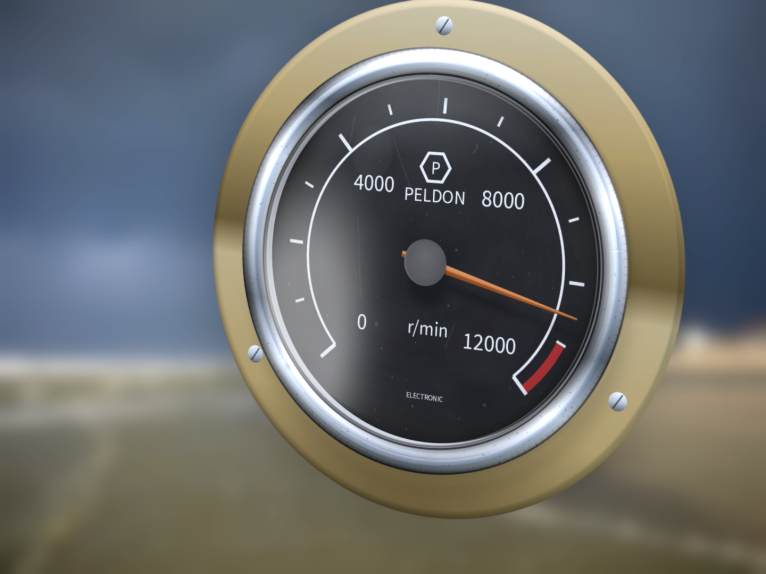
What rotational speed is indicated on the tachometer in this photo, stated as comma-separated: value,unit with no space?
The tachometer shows 10500,rpm
